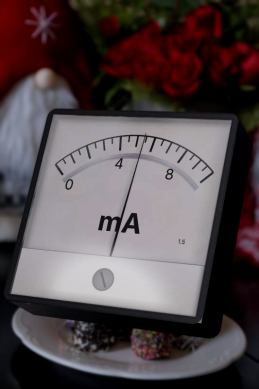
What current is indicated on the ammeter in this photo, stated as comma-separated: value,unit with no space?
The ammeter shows 5.5,mA
